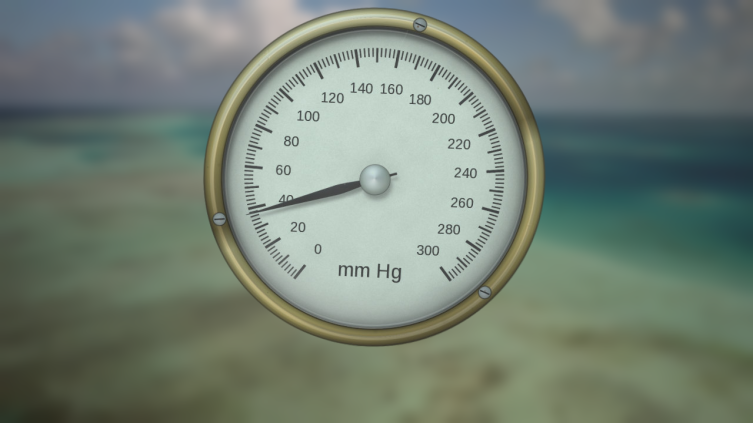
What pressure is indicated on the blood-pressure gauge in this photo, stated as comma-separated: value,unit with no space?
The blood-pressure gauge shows 38,mmHg
